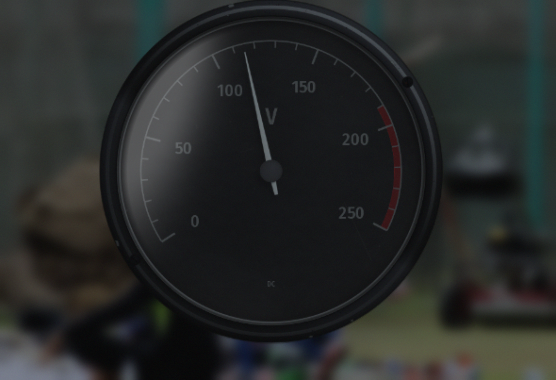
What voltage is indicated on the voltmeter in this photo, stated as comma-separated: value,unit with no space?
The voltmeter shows 115,V
